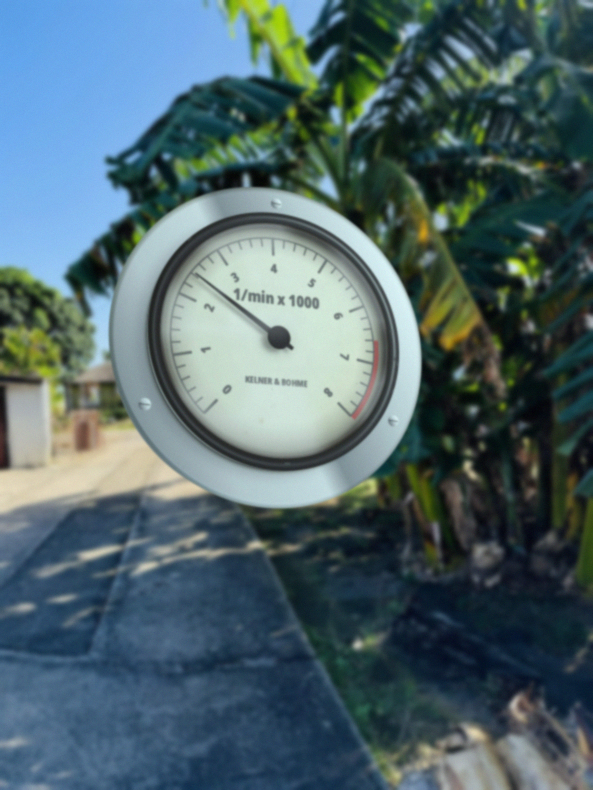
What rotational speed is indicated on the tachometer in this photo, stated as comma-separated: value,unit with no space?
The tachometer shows 2400,rpm
